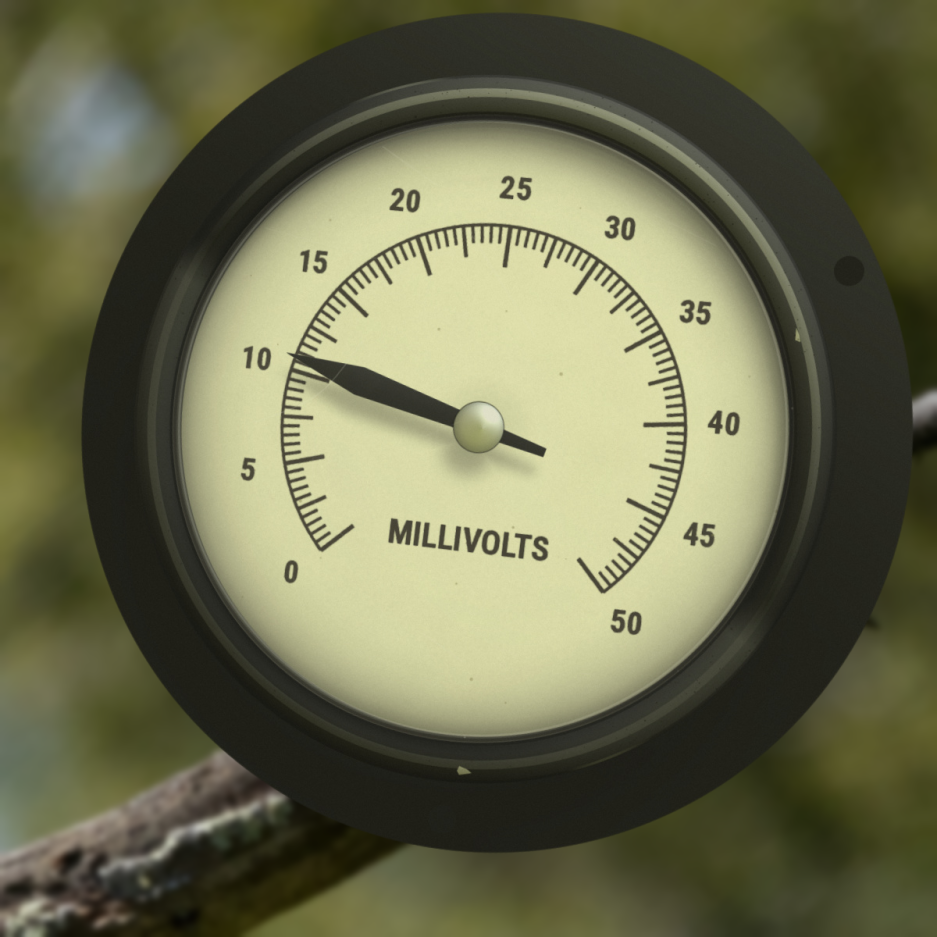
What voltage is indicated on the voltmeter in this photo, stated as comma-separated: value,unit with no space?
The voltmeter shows 10.75,mV
